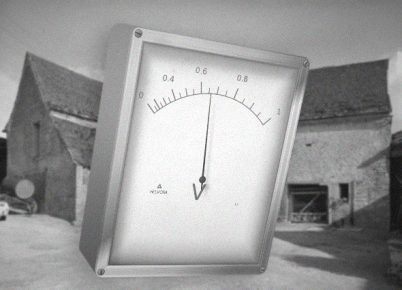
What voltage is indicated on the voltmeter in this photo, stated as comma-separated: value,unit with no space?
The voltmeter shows 0.65,V
